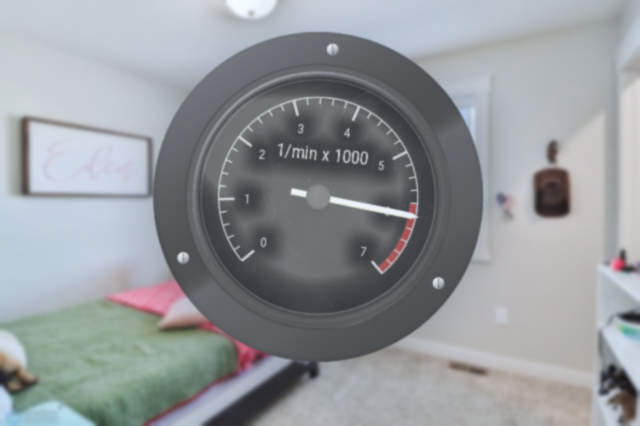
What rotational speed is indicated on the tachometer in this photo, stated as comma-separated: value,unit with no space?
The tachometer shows 6000,rpm
